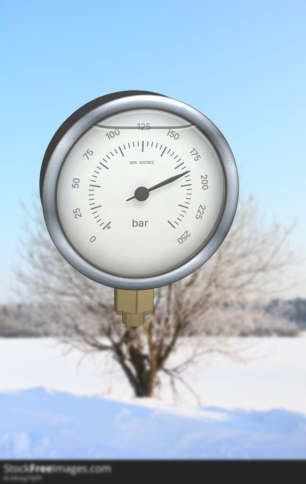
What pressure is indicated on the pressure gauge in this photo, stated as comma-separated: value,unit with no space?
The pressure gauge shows 185,bar
